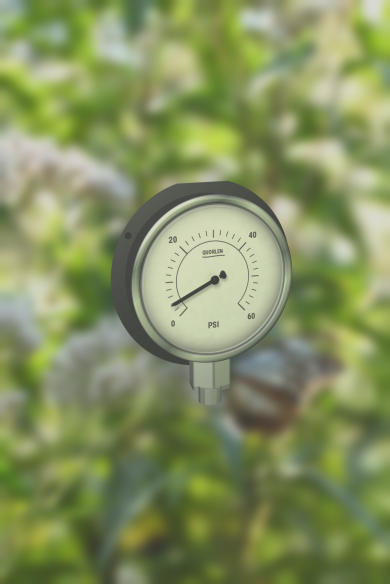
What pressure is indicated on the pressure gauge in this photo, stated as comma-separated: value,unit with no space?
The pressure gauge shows 4,psi
